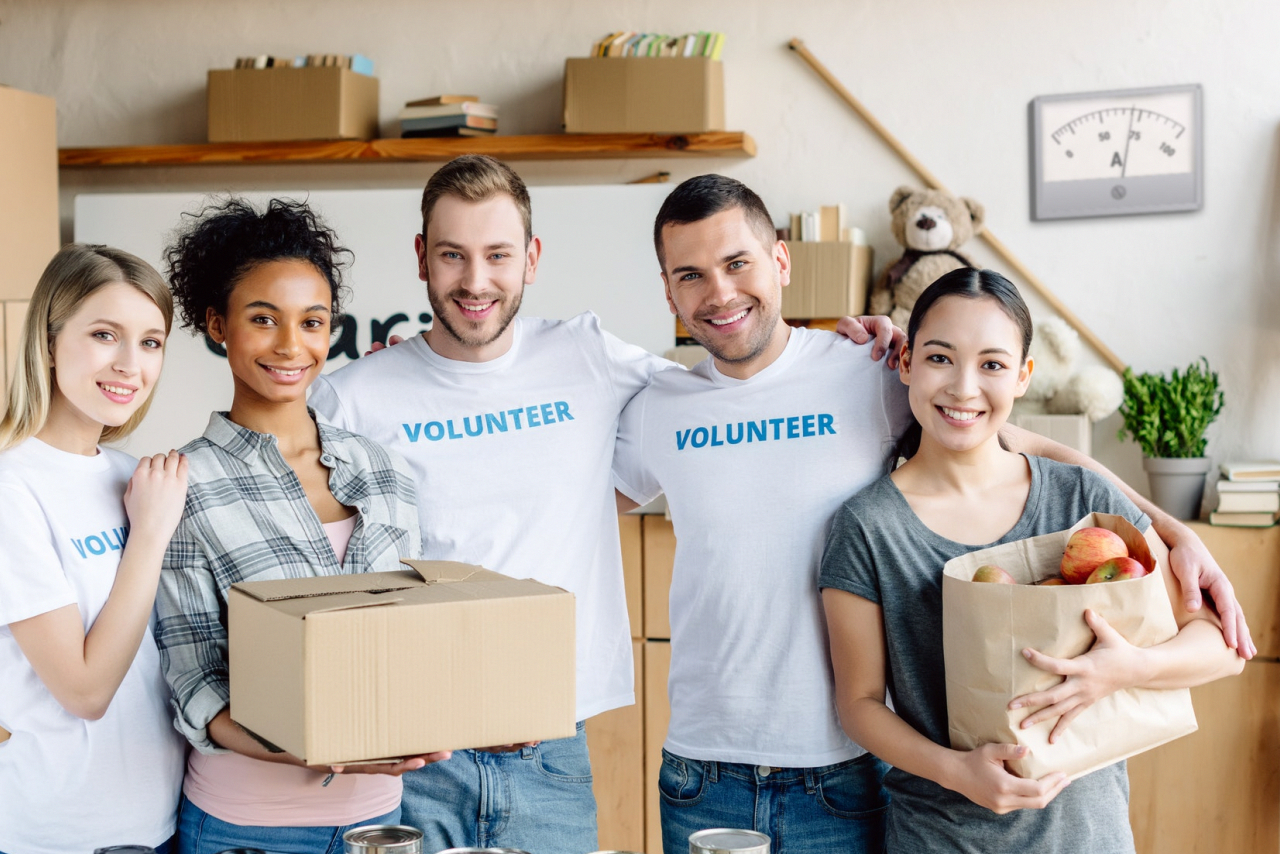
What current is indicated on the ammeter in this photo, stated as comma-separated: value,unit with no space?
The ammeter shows 70,A
